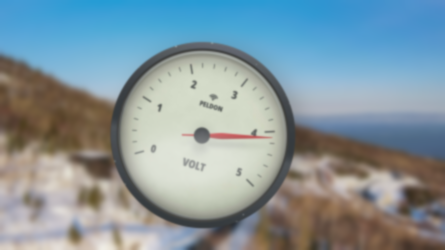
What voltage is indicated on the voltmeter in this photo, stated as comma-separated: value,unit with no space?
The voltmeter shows 4.1,V
